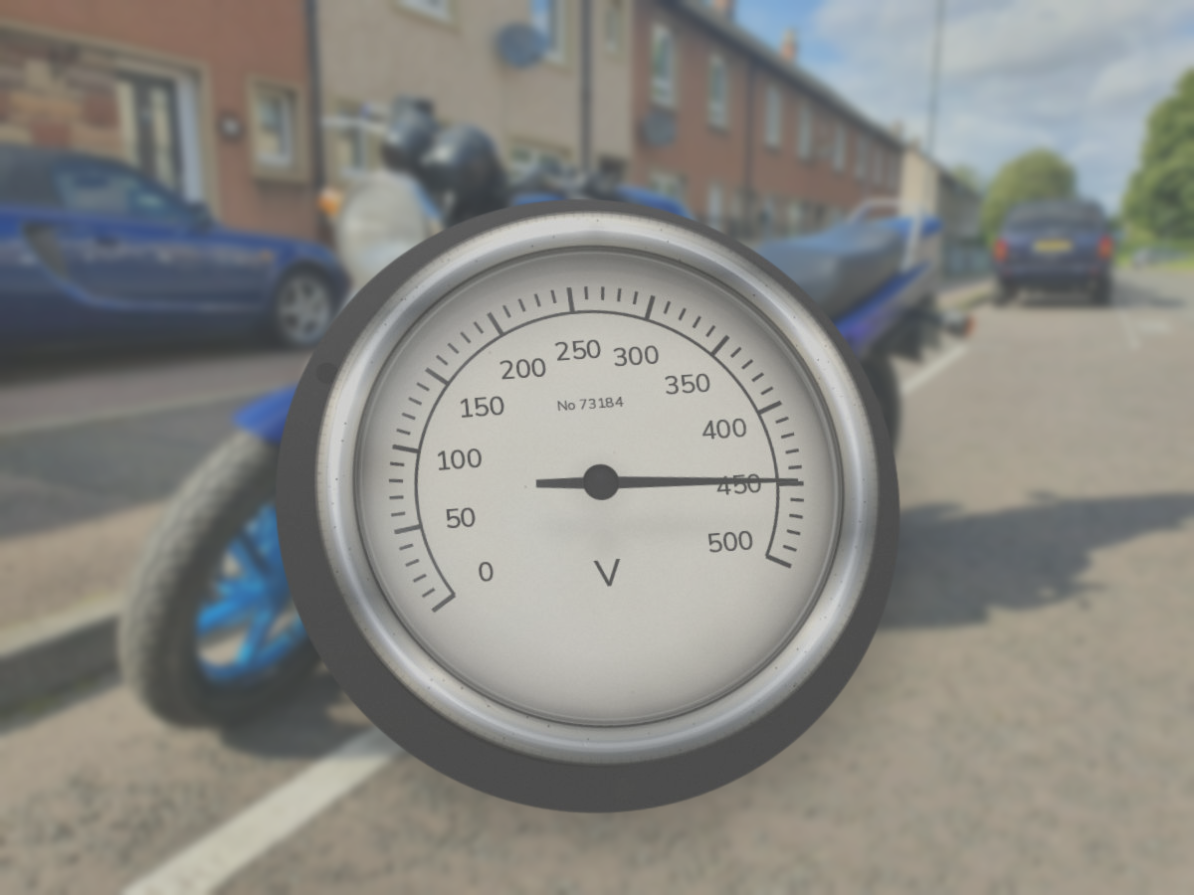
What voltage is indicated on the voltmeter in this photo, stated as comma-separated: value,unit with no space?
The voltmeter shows 450,V
